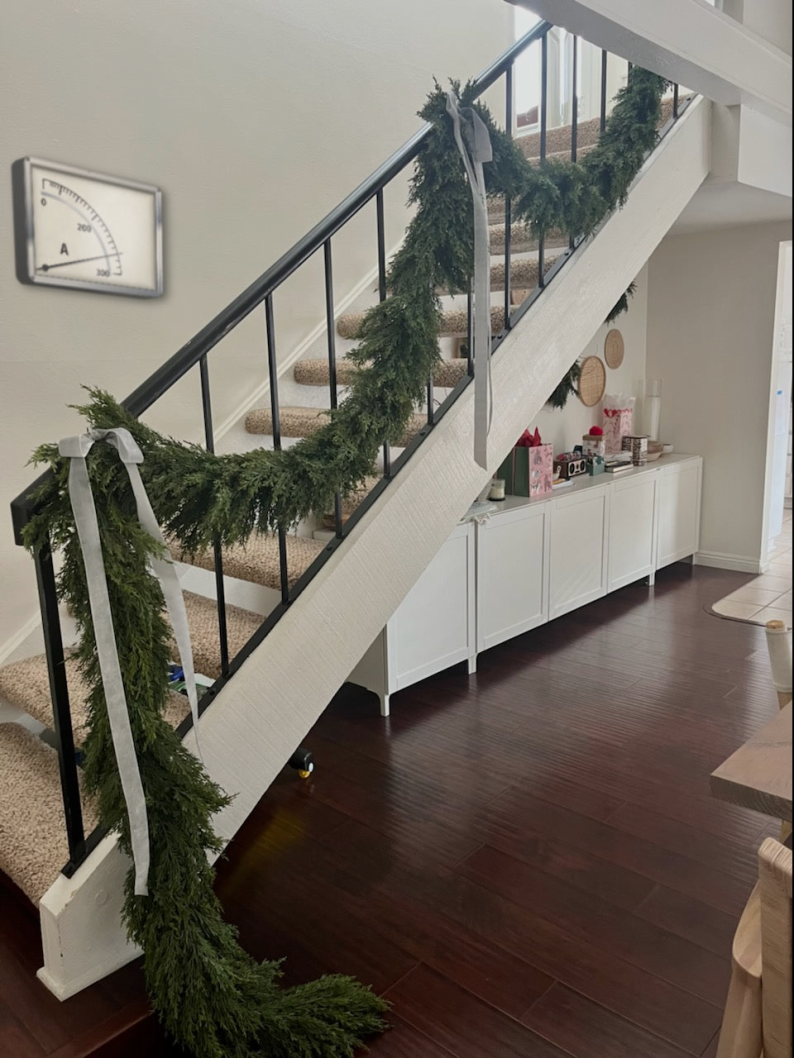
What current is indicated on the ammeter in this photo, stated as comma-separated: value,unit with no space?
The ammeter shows 270,A
